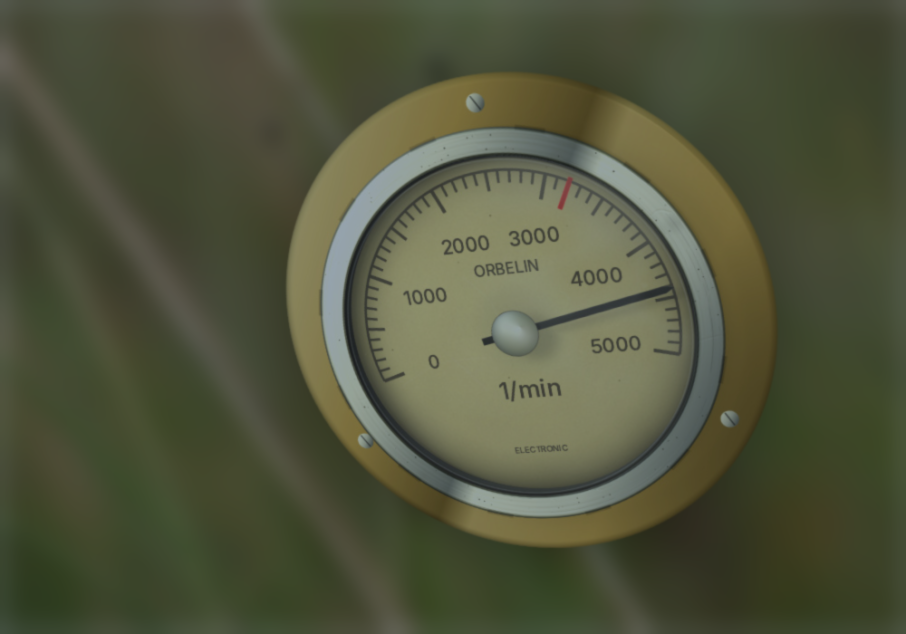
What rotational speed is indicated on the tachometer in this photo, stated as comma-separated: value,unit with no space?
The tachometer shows 4400,rpm
